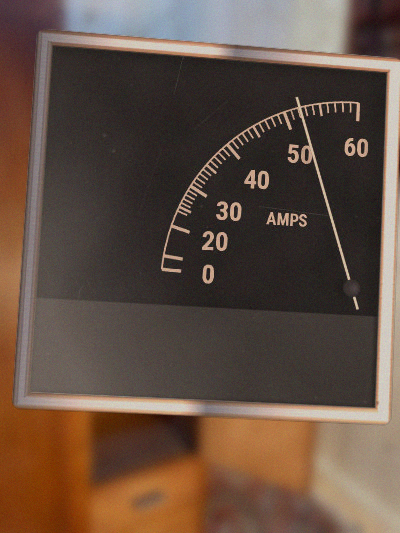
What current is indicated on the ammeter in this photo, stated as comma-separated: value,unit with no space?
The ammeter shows 52,A
